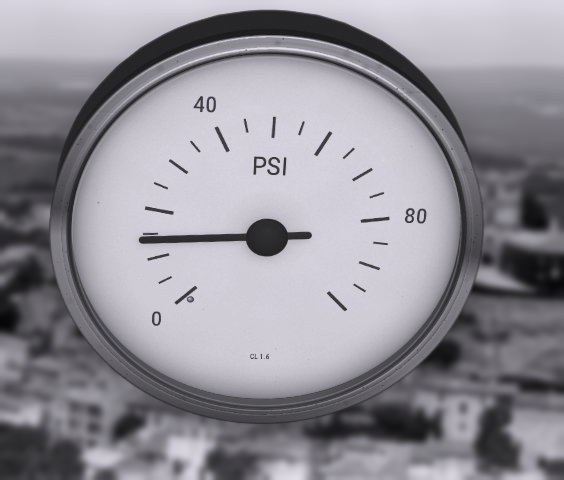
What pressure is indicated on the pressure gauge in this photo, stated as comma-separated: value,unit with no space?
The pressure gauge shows 15,psi
